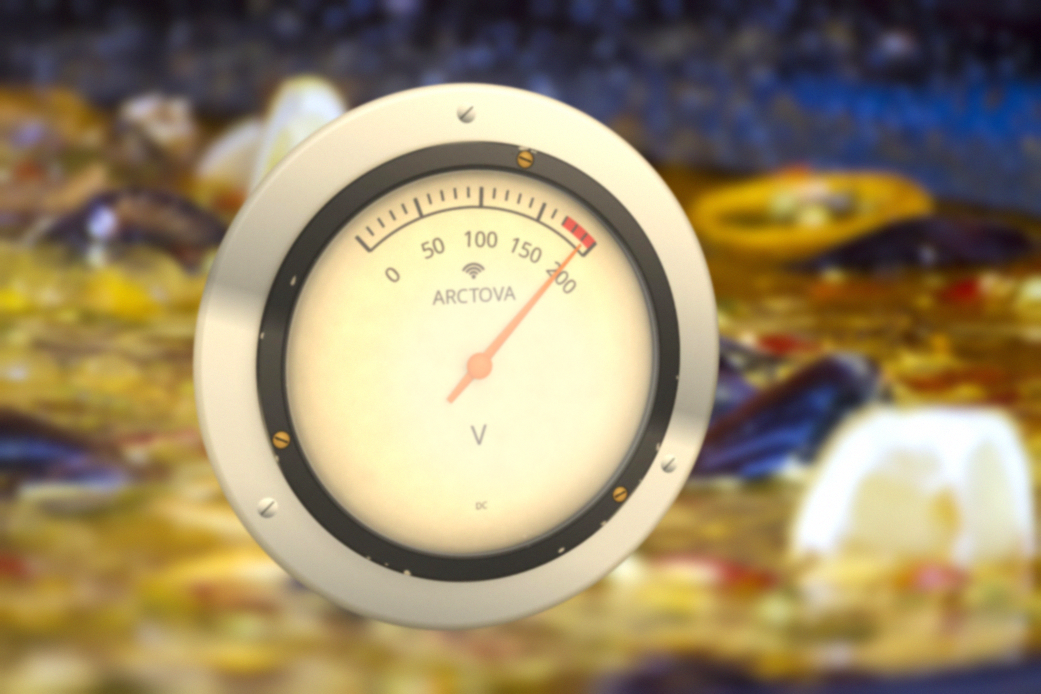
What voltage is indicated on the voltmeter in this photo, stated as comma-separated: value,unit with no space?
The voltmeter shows 190,V
